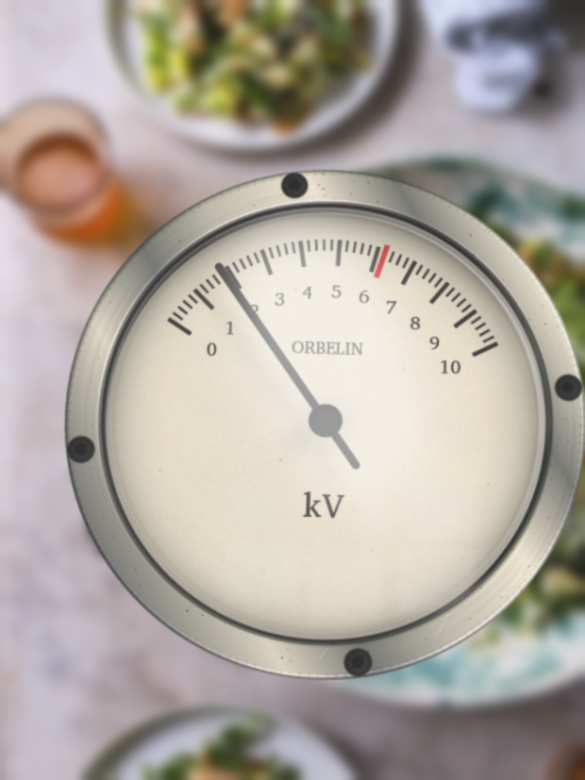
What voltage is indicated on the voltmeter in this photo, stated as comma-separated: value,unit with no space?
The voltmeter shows 1.8,kV
